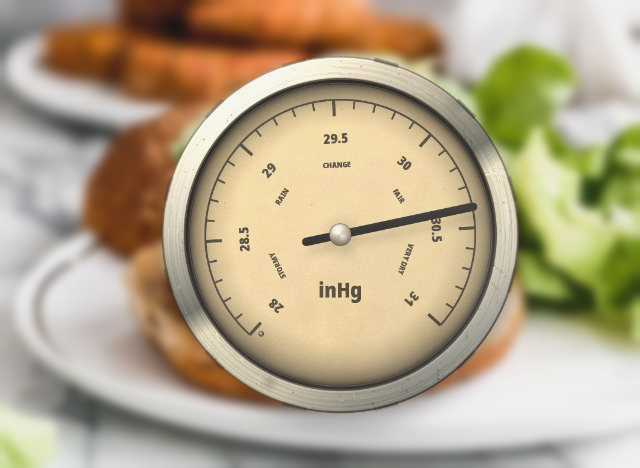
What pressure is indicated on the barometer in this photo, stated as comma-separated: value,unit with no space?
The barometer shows 30.4,inHg
